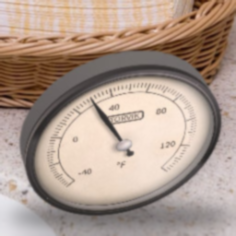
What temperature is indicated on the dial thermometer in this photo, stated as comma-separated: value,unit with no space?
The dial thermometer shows 30,°F
